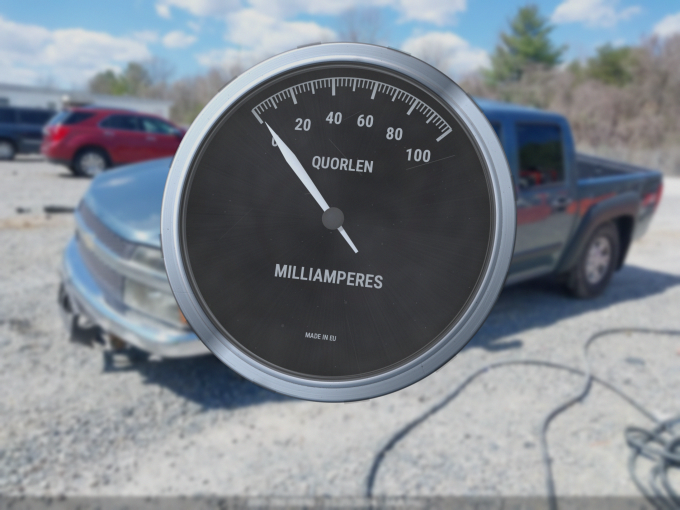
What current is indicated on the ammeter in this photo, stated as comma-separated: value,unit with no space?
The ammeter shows 2,mA
